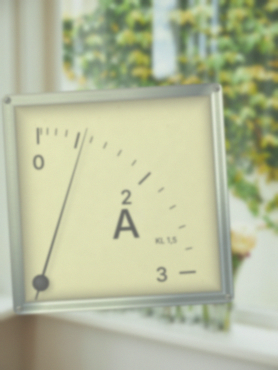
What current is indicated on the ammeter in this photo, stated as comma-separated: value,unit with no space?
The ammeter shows 1.1,A
